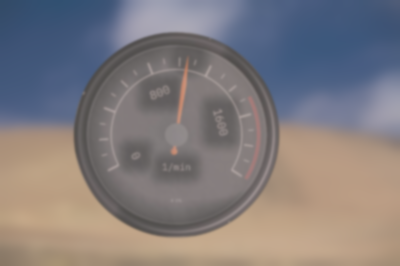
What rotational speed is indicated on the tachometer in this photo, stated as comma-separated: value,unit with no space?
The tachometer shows 1050,rpm
